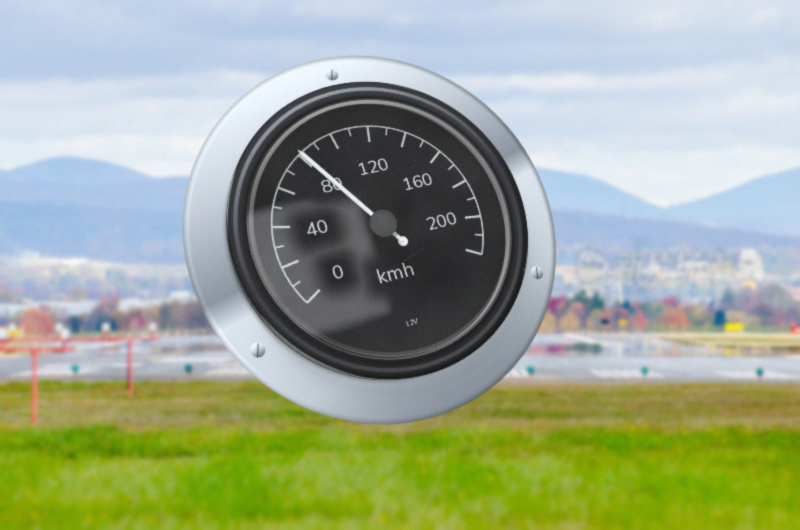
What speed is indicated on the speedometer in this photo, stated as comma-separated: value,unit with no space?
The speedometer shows 80,km/h
